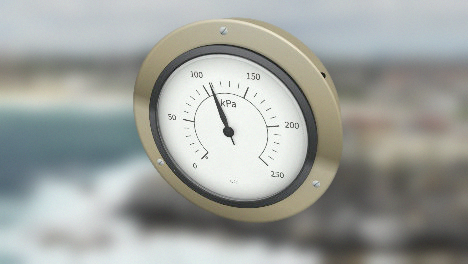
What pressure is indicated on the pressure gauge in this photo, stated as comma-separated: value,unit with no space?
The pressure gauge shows 110,kPa
